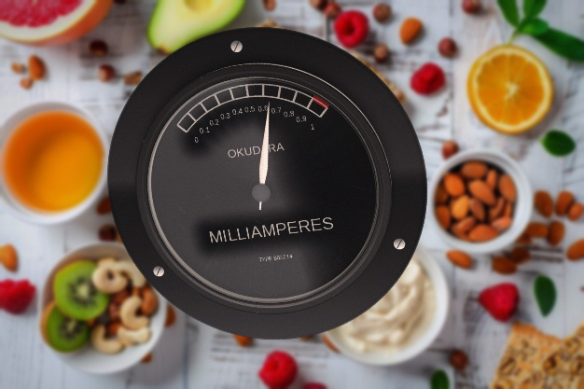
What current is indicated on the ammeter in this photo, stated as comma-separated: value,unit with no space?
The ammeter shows 0.65,mA
